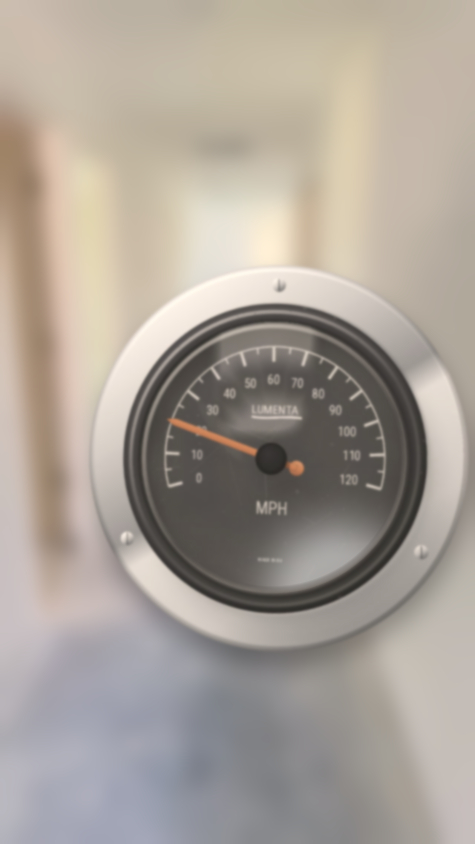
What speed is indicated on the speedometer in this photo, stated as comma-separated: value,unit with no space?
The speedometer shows 20,mph
